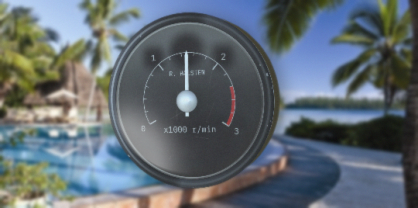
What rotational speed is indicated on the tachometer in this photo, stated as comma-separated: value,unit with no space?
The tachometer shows 1500,rpm
